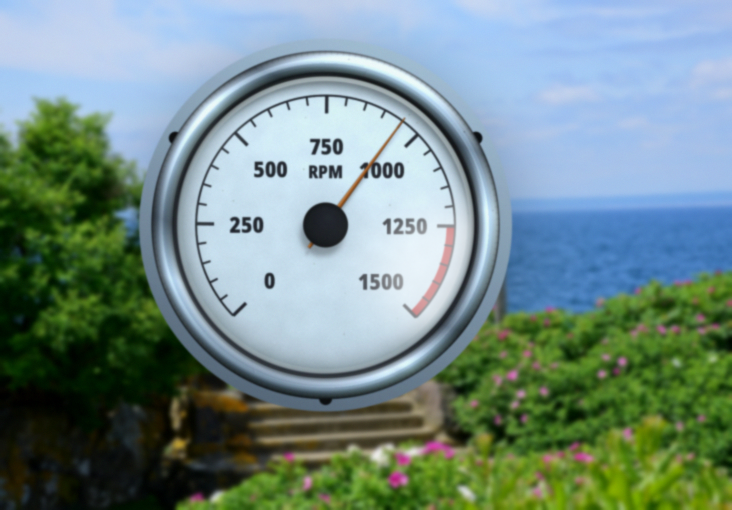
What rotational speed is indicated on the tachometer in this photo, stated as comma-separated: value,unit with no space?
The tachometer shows 950,rpm
